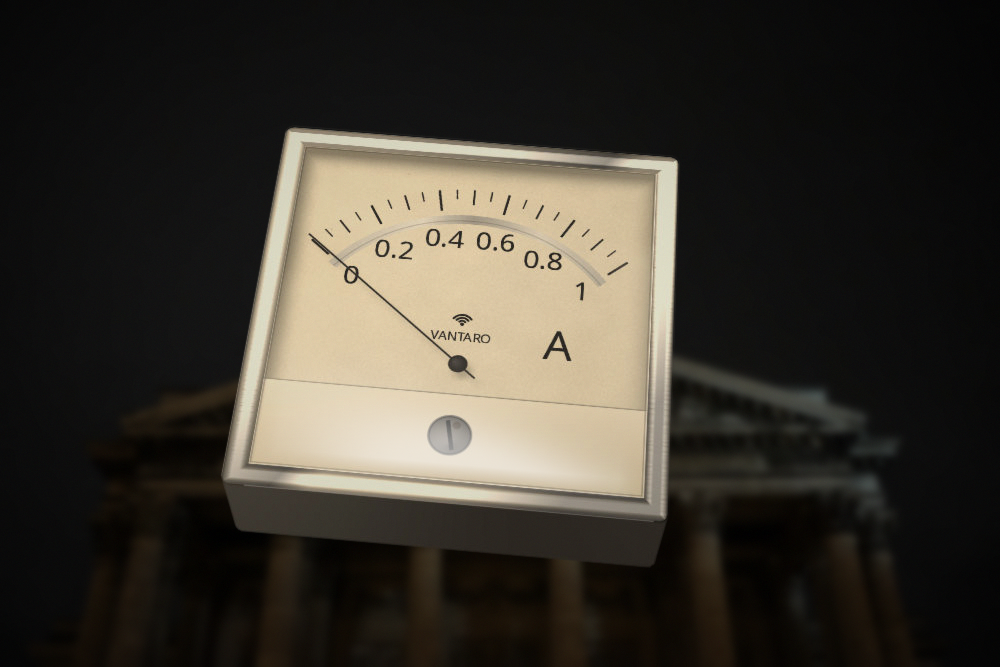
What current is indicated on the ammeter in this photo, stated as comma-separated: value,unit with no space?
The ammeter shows 0,A
